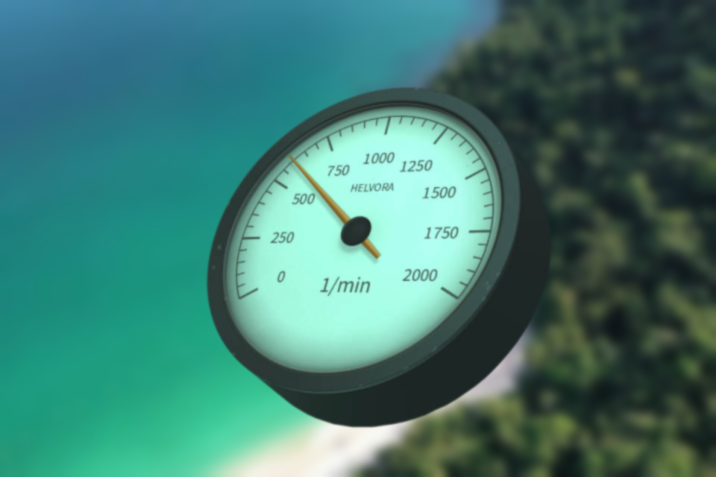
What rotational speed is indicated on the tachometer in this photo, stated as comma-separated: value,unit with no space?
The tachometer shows 600,rpm
